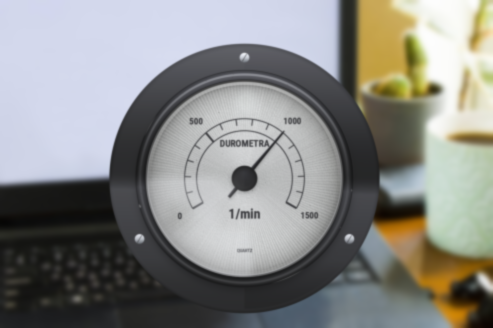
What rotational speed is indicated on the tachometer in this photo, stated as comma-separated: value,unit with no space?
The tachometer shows 1000,rpm
